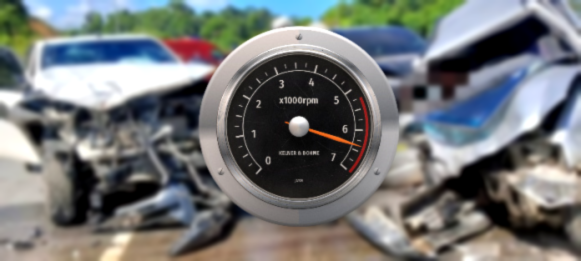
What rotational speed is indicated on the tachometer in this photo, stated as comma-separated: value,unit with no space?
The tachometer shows 6375,rpm
